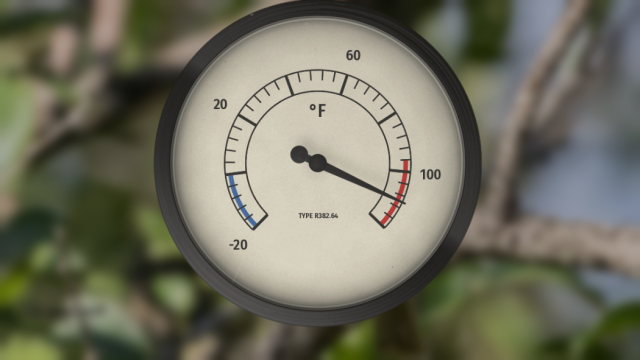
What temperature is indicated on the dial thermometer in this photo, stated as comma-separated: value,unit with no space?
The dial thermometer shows 110,°F
